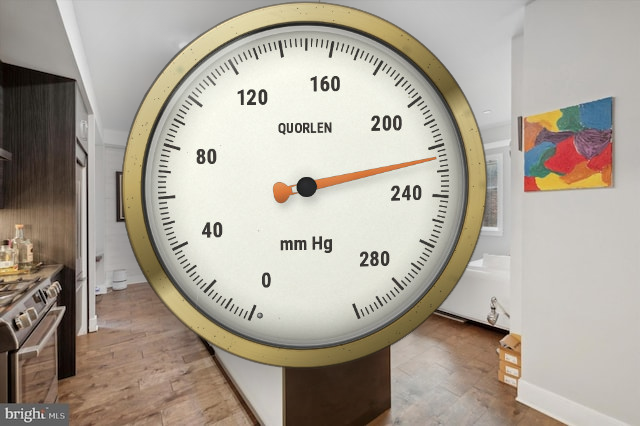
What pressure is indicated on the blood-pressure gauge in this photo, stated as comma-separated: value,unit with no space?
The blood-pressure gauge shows 224,mmHg
